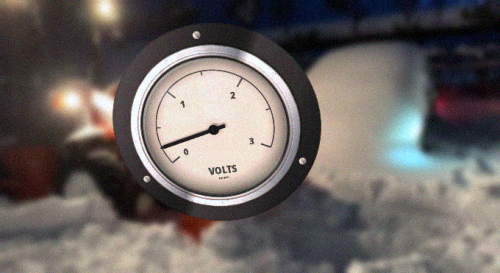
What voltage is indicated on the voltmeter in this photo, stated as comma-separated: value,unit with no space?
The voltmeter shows 0.25,V
